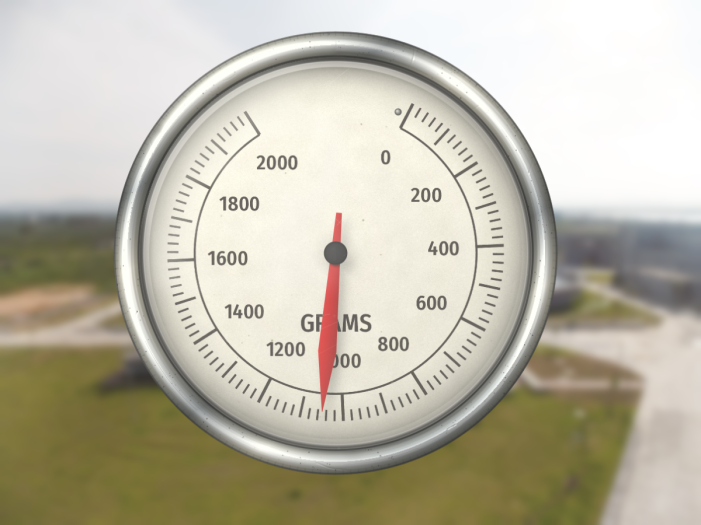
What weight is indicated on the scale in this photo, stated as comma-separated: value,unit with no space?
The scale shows 1050,g
